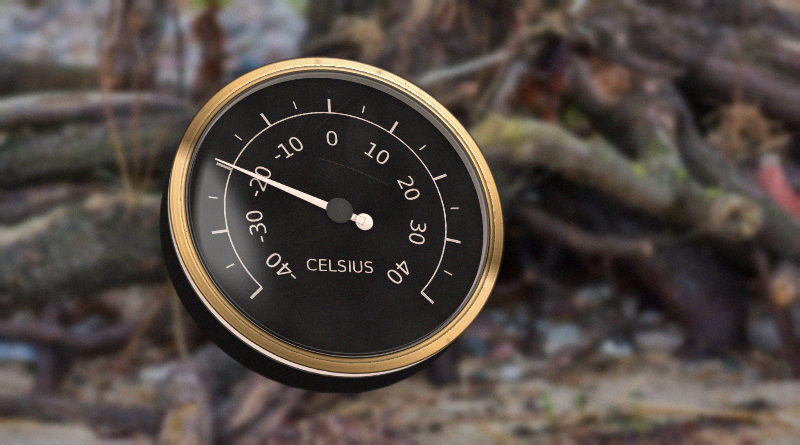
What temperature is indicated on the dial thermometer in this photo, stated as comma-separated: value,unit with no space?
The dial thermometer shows -20,°C
